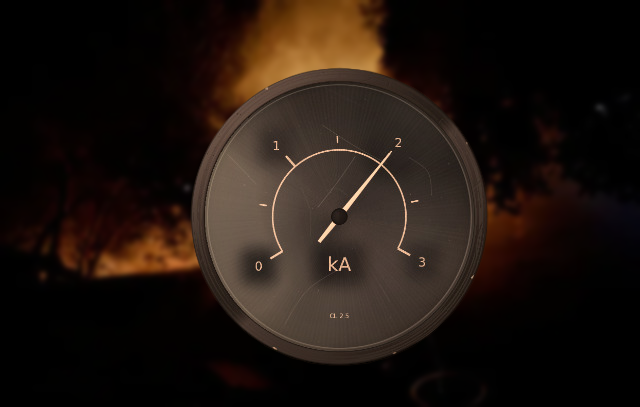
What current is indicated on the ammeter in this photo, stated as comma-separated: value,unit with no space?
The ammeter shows 2,kA
